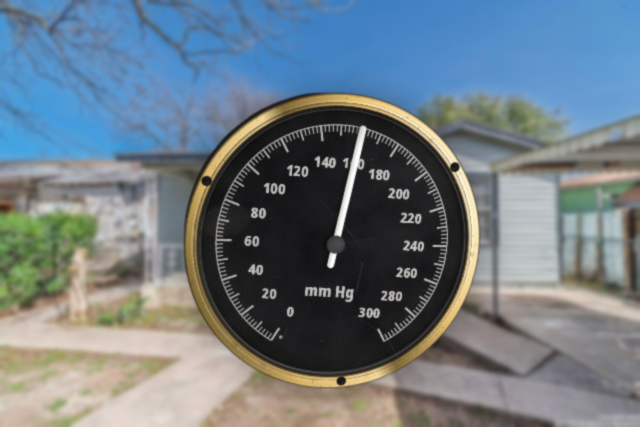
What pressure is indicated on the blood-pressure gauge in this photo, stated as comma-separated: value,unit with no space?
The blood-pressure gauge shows 160,mmHg
